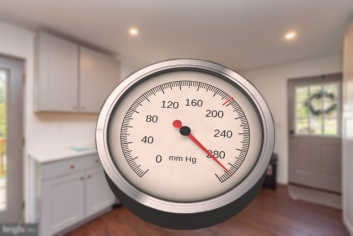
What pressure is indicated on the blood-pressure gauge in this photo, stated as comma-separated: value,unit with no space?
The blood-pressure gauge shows 290,mmHg
